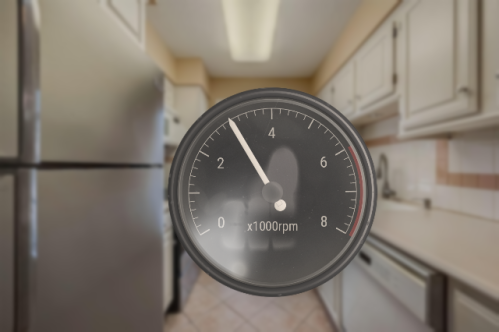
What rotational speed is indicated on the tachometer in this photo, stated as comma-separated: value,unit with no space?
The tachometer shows 3000,rpm
